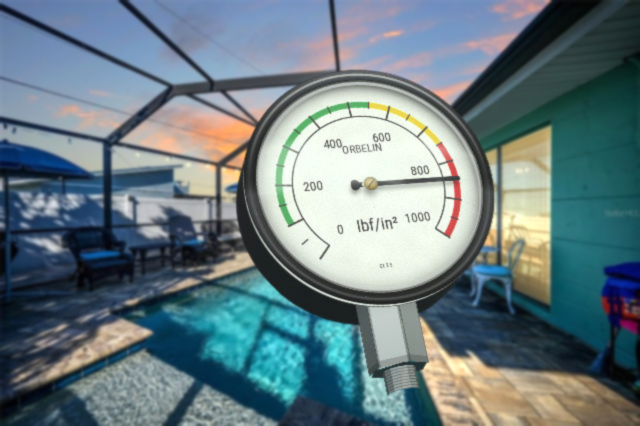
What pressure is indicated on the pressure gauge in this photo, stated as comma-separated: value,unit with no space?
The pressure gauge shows 850,psi
